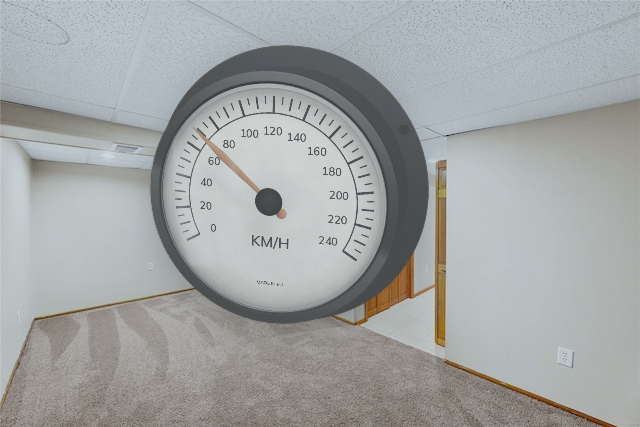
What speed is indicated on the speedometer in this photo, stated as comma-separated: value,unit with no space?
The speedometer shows 70,km/h
